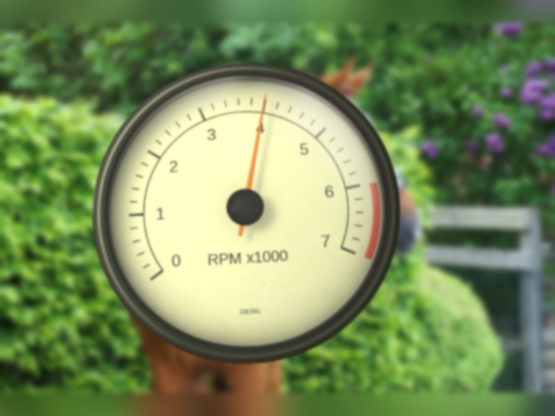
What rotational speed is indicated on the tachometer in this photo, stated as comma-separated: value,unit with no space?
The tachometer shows 4000,rpm
